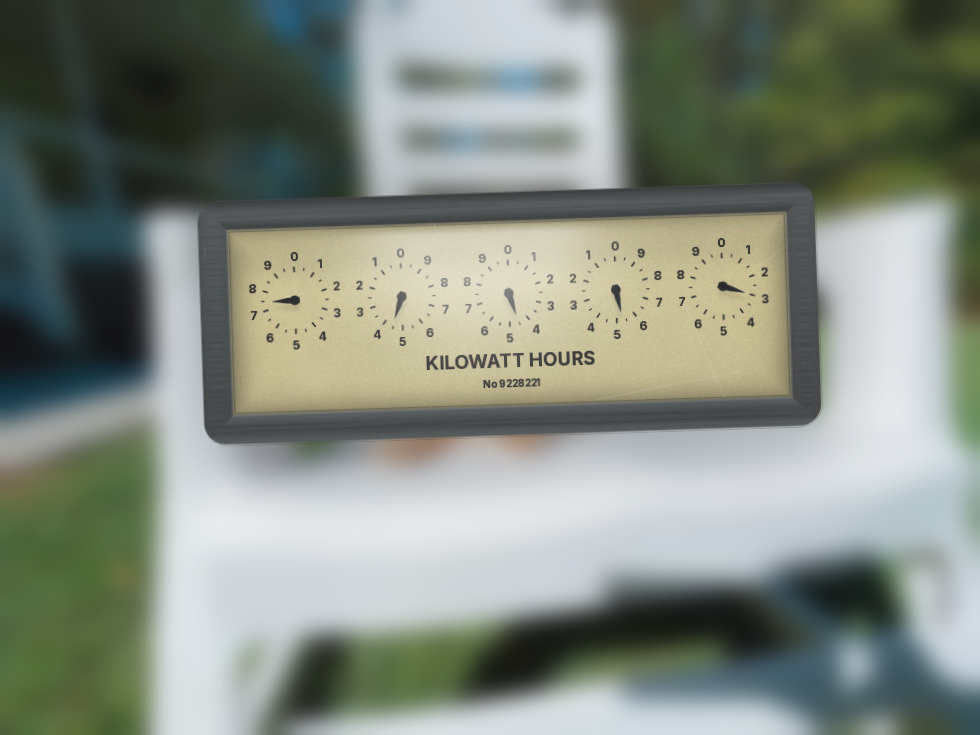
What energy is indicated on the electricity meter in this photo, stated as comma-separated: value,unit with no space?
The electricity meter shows 74453,kWh
